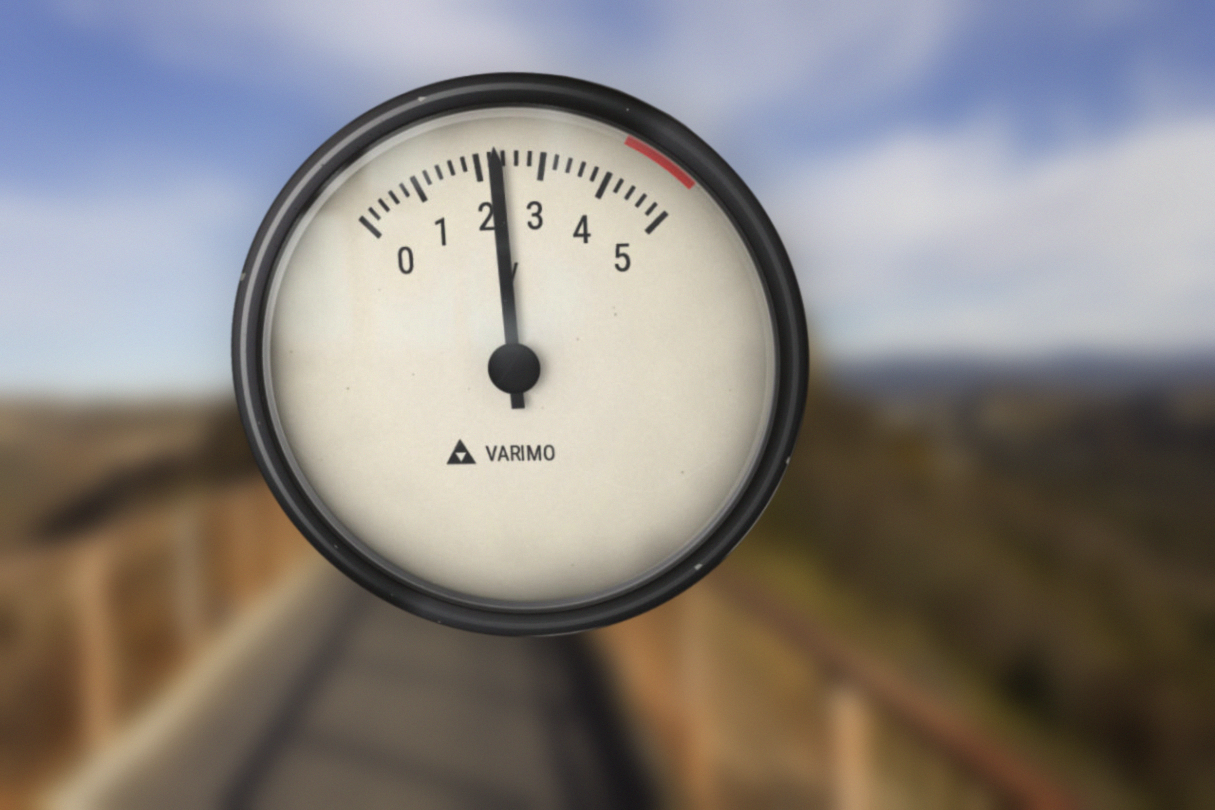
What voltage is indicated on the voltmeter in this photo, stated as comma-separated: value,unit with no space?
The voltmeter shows 2.3,V
